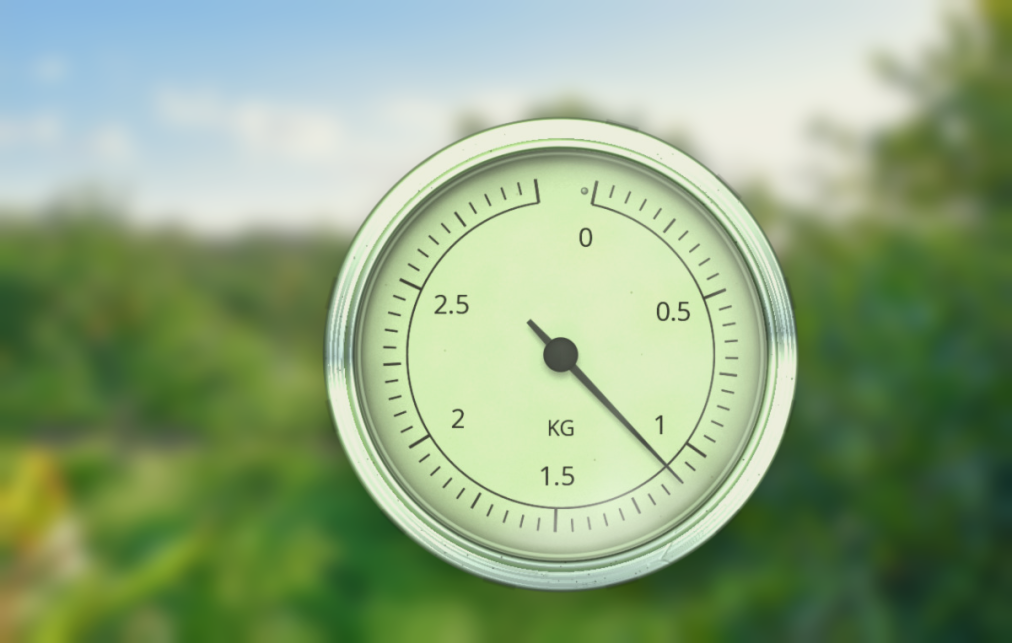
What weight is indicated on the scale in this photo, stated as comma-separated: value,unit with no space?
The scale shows 1.1,kg
